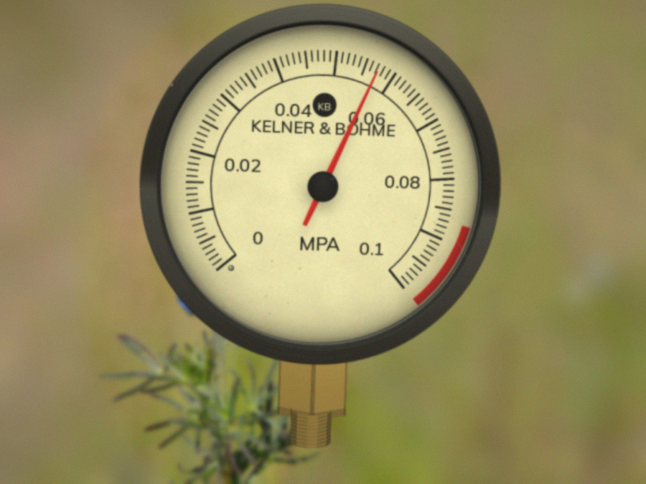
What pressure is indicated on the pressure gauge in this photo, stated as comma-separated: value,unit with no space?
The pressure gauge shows 0.057,MPa
